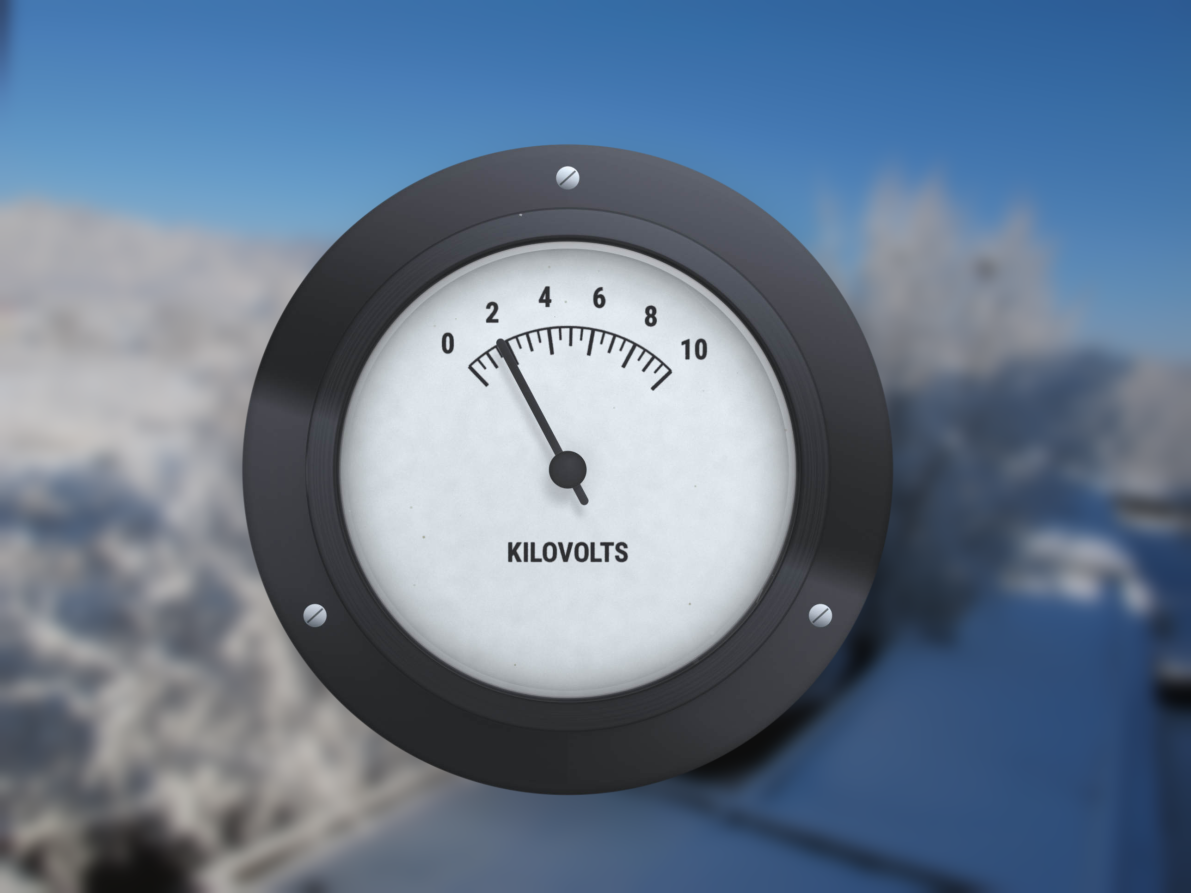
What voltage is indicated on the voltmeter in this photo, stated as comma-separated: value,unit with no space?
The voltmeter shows 1.75,kV
